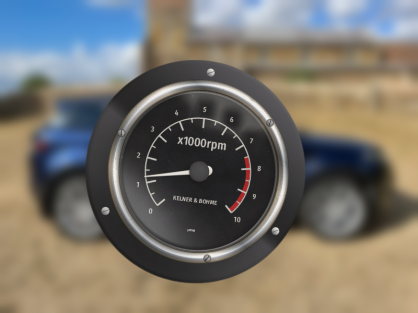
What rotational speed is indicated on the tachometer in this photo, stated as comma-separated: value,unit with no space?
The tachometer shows 1250,rpm
